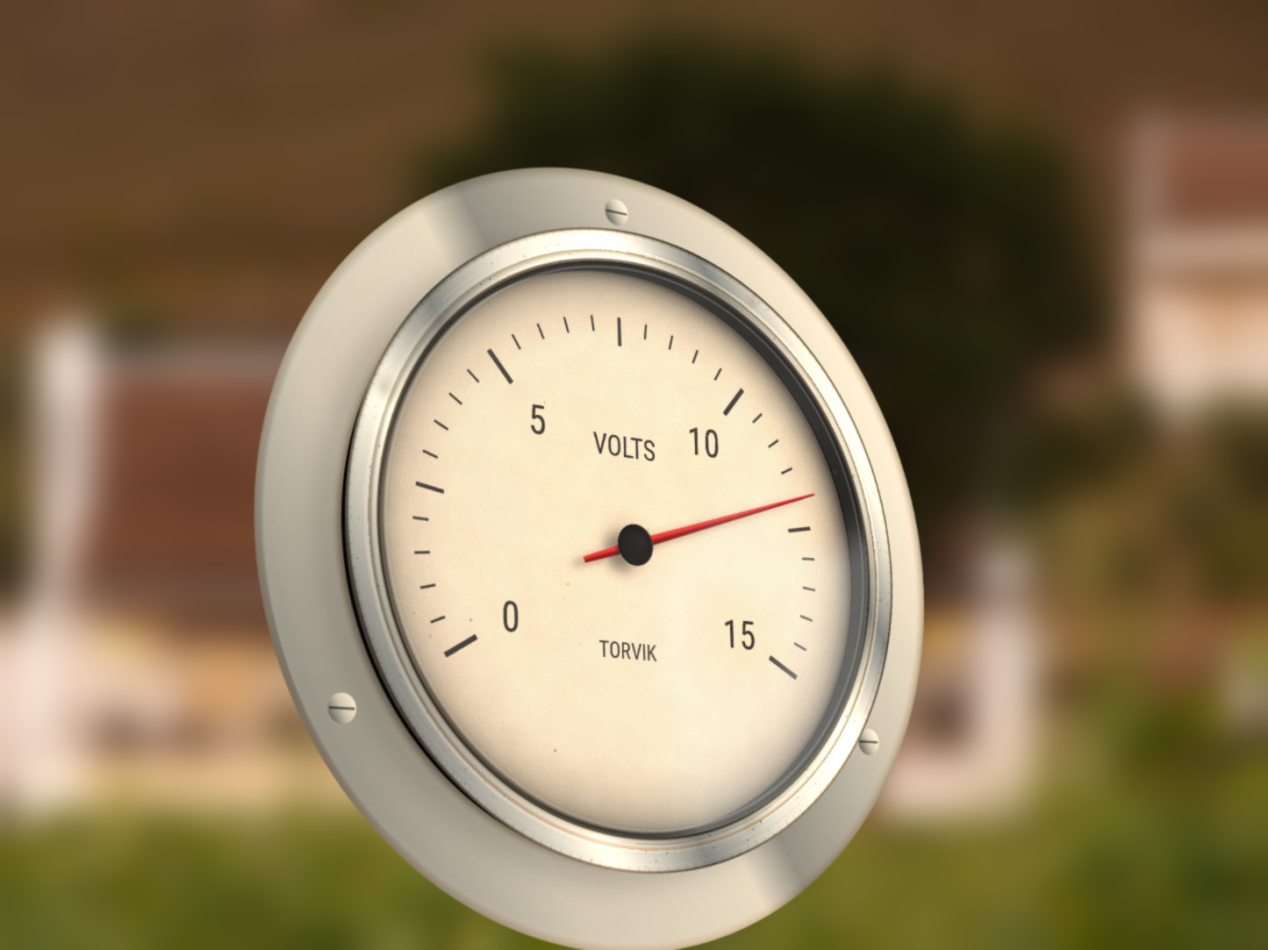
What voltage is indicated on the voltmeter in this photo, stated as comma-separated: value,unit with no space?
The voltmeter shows 12,V
